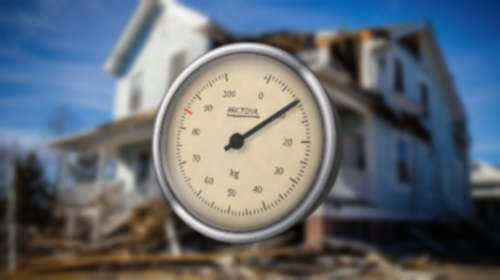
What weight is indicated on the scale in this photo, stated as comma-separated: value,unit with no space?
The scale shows 10,kg
